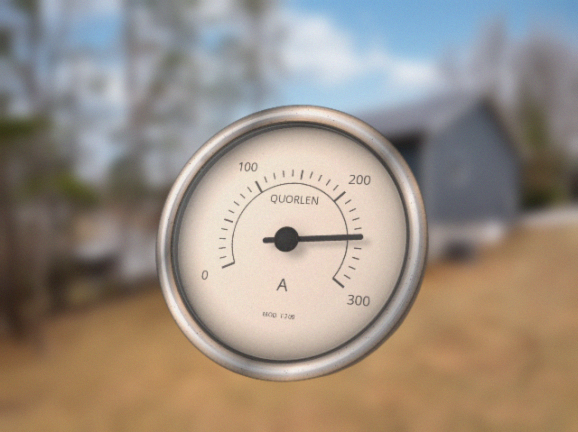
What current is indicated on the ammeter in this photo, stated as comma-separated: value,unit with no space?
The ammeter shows 250,A
